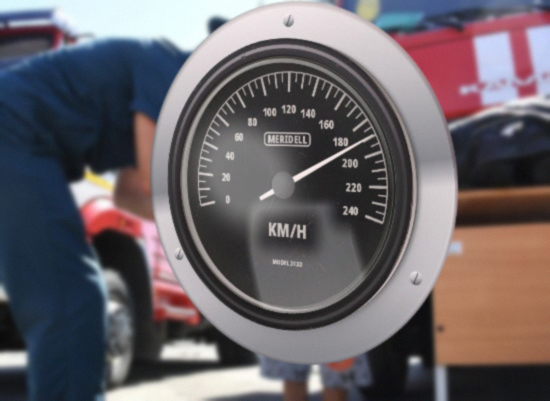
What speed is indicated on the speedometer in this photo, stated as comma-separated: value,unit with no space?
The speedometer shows 190,km/h
